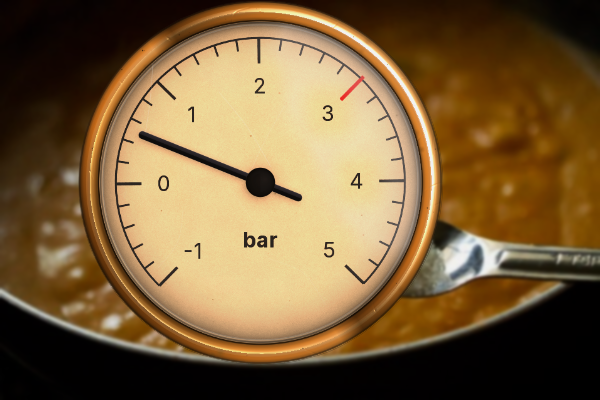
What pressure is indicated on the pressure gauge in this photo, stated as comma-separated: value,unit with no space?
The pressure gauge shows 0.5,bar
